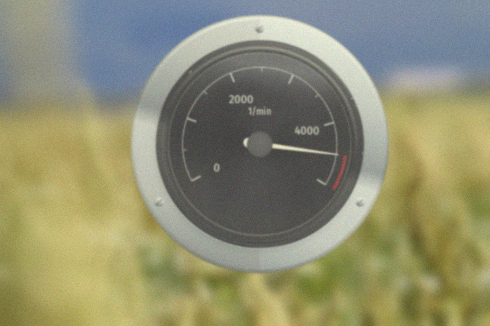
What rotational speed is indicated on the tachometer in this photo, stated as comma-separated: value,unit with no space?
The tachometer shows 4500,rpm
